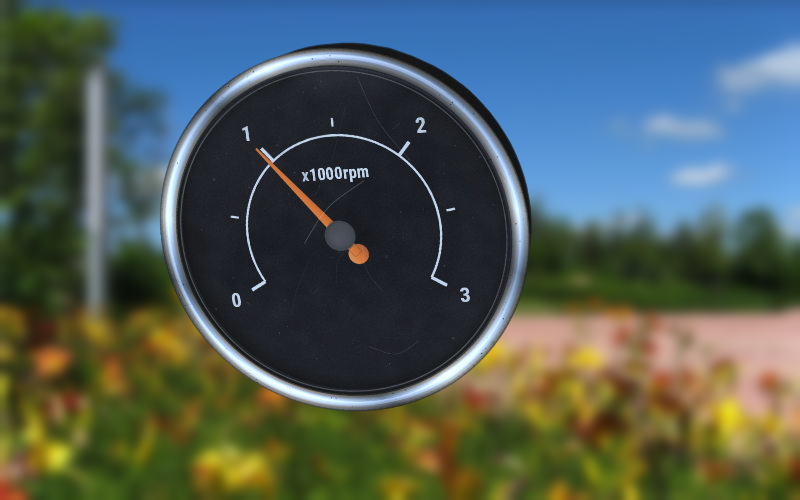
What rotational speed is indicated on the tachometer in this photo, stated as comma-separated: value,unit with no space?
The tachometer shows 1000,rpm
